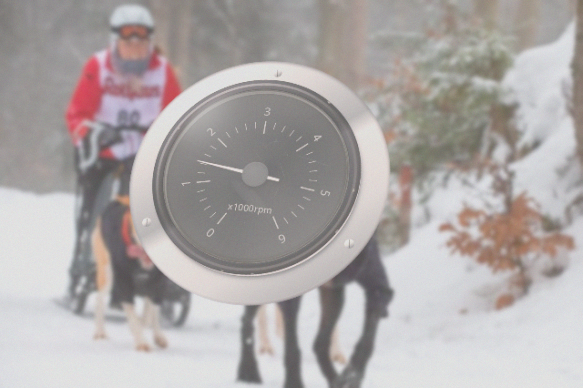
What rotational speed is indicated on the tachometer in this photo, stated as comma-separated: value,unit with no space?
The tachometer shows 1400,rpm
